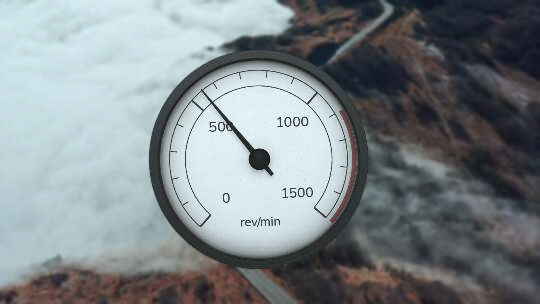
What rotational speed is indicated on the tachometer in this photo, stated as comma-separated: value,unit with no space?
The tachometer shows 550,rpm
